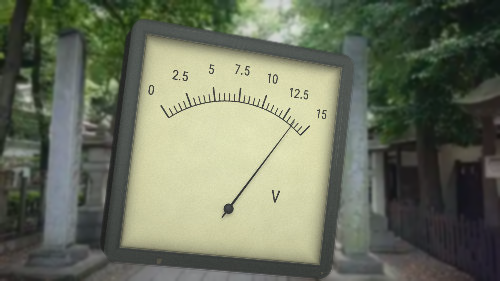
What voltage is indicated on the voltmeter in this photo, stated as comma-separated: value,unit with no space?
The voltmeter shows 13.5,V
